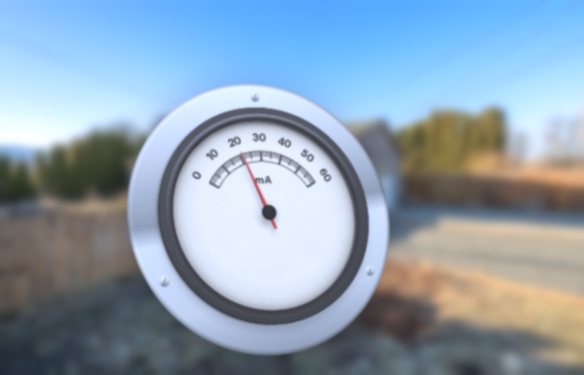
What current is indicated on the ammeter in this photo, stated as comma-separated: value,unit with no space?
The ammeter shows 20,mA
